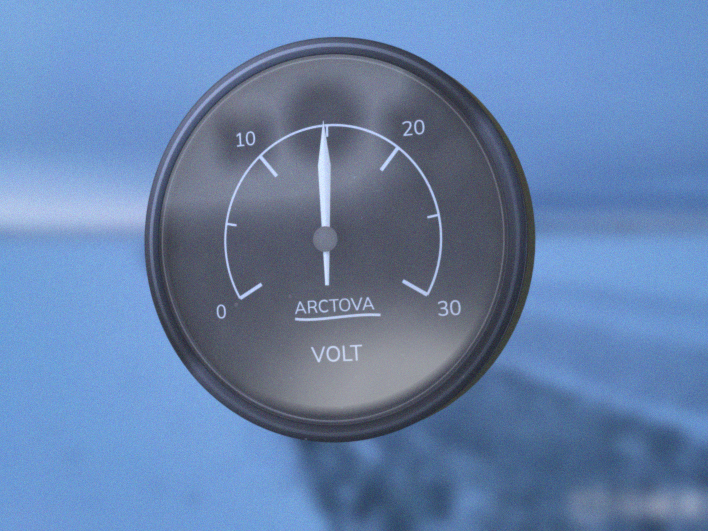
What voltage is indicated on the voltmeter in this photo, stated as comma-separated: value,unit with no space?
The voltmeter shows 15,V
